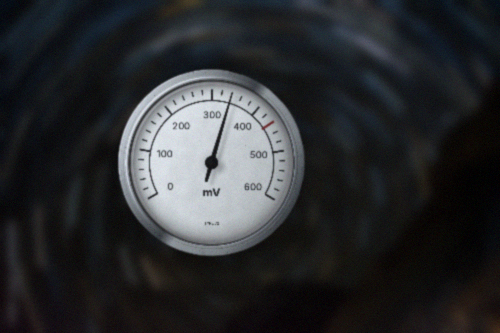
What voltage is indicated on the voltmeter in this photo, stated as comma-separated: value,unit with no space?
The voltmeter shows 340,mV
